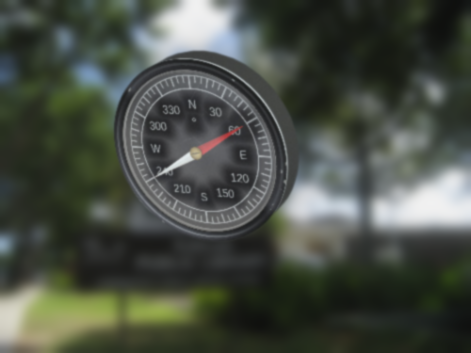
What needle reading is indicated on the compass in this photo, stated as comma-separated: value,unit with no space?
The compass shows 60,°
